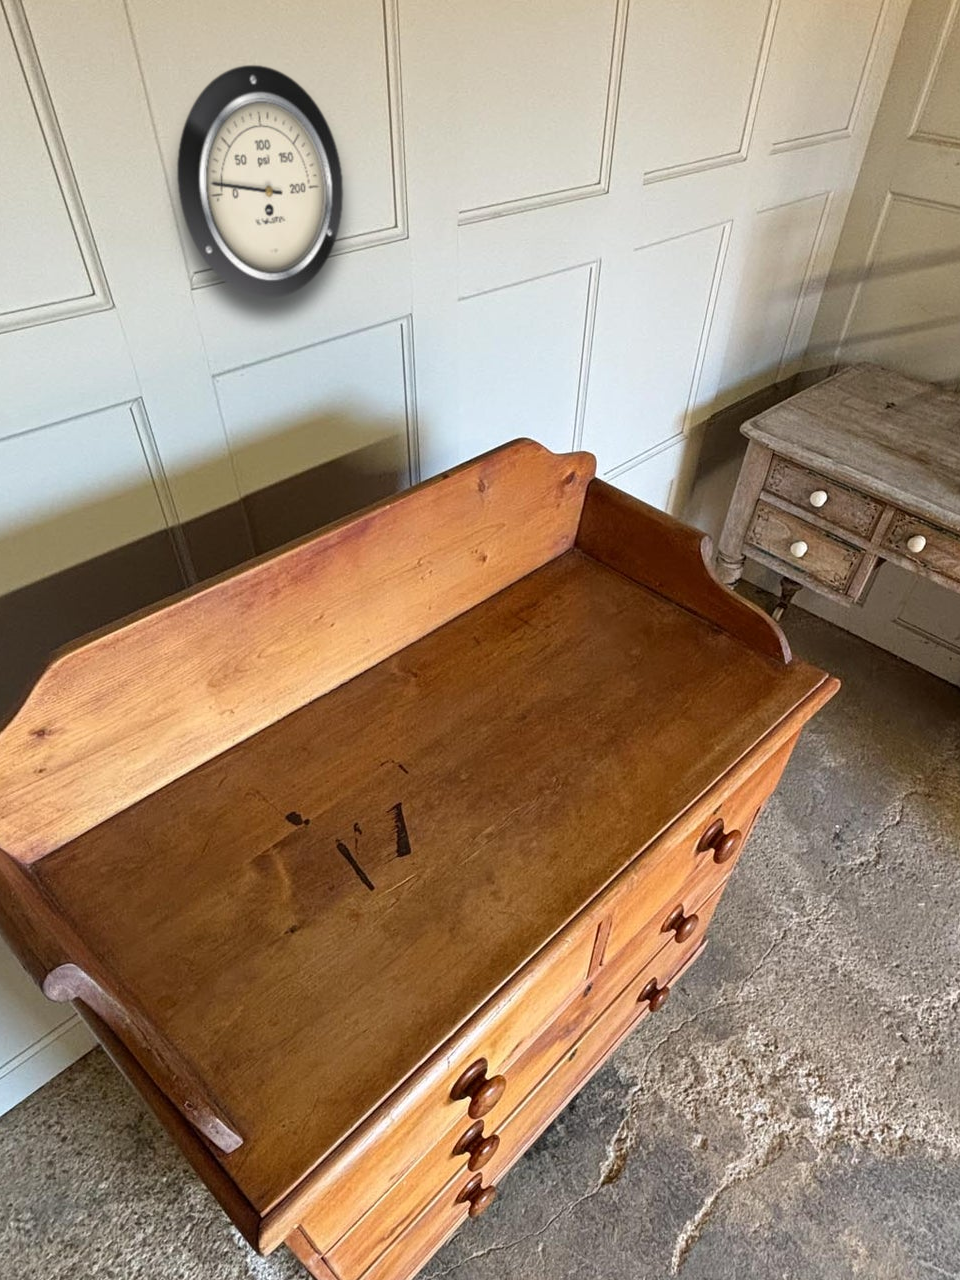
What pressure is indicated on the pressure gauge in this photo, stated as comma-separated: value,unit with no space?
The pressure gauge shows 10,psi
